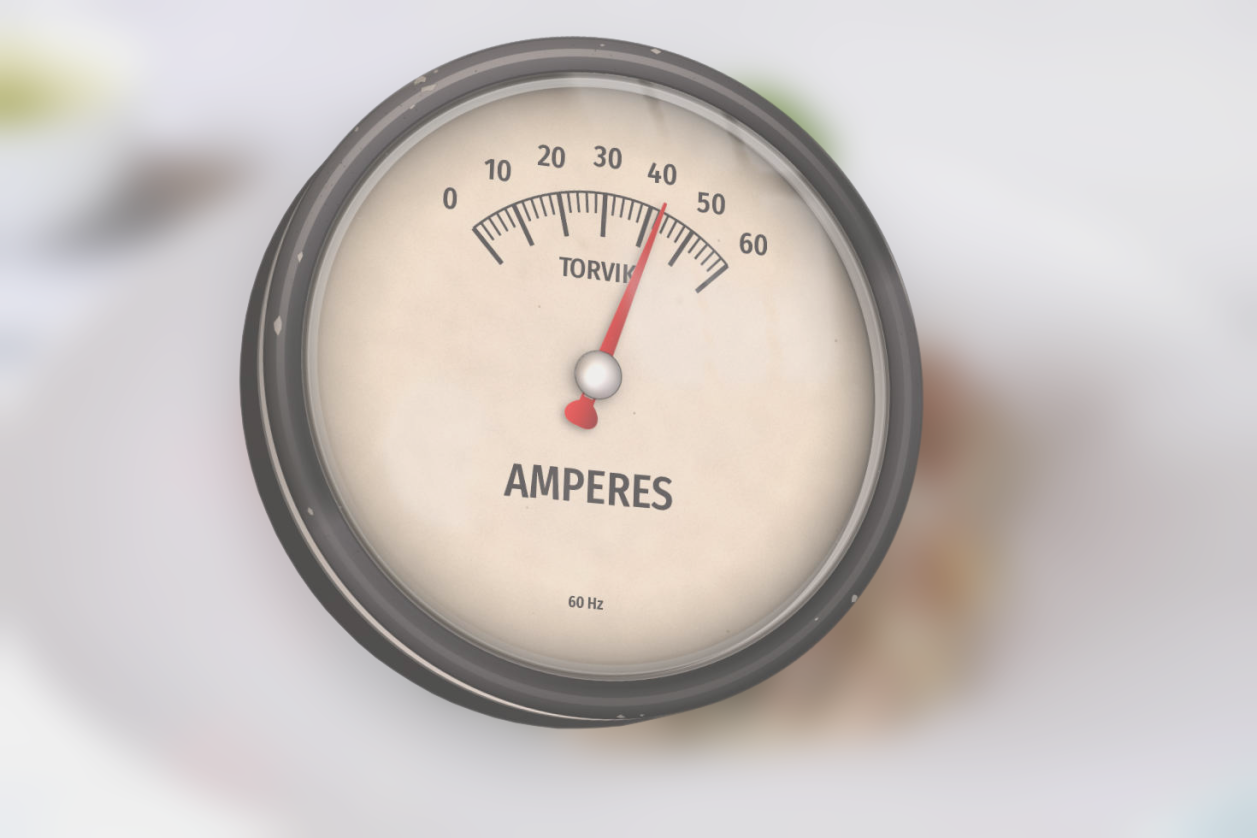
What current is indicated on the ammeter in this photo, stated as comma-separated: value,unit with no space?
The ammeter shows 42,A
